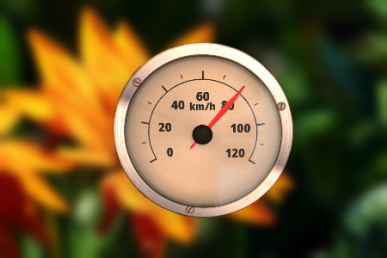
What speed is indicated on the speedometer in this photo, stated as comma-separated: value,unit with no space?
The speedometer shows 80,km/h
